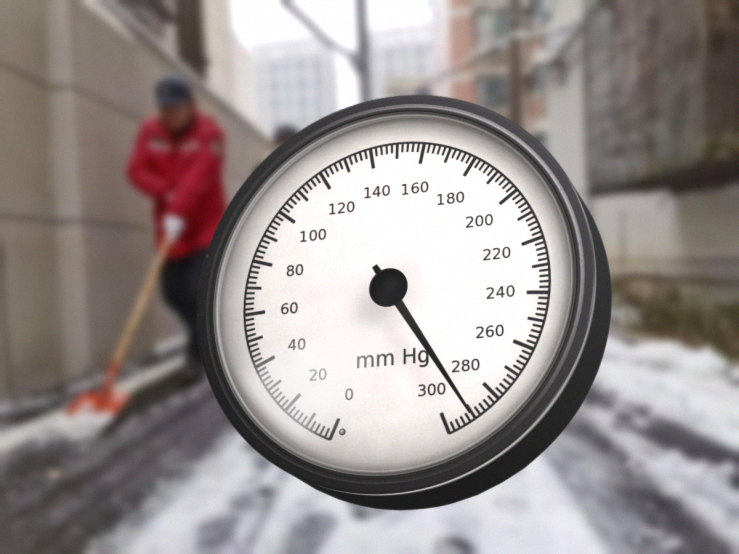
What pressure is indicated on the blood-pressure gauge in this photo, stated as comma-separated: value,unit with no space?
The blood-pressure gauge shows 290,mmHg
